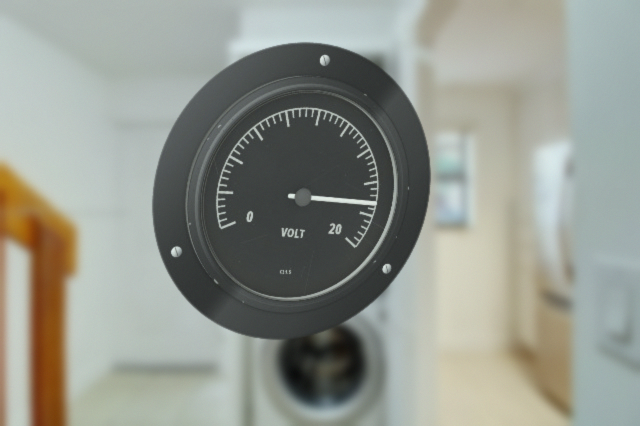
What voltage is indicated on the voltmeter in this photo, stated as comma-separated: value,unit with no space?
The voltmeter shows 17.2,V
